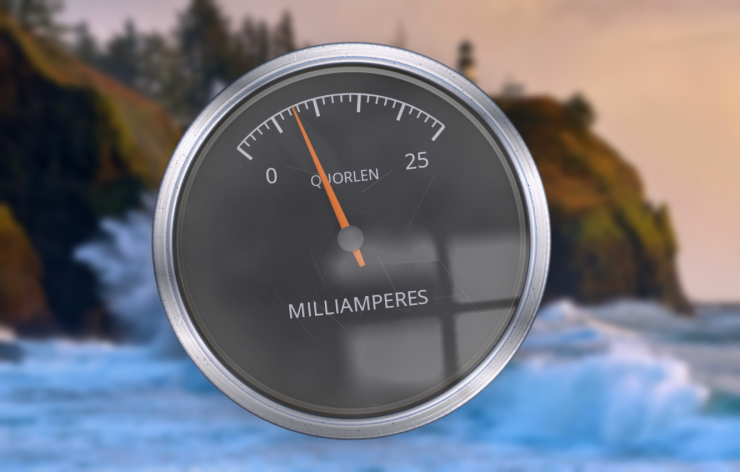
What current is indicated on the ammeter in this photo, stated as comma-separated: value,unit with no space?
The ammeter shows 7.5,mA
